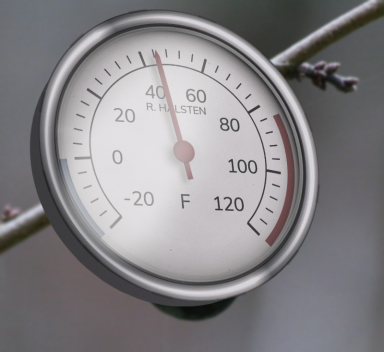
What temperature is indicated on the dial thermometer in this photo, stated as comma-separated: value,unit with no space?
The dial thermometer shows 44,°F
